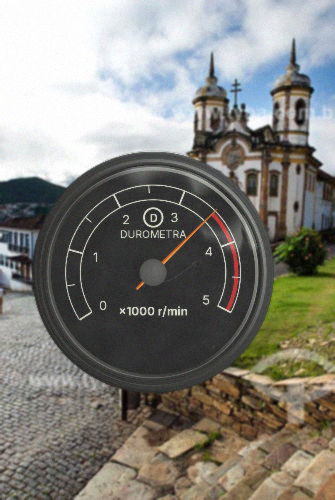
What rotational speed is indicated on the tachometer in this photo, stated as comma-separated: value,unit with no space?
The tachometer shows 3500,rpm
